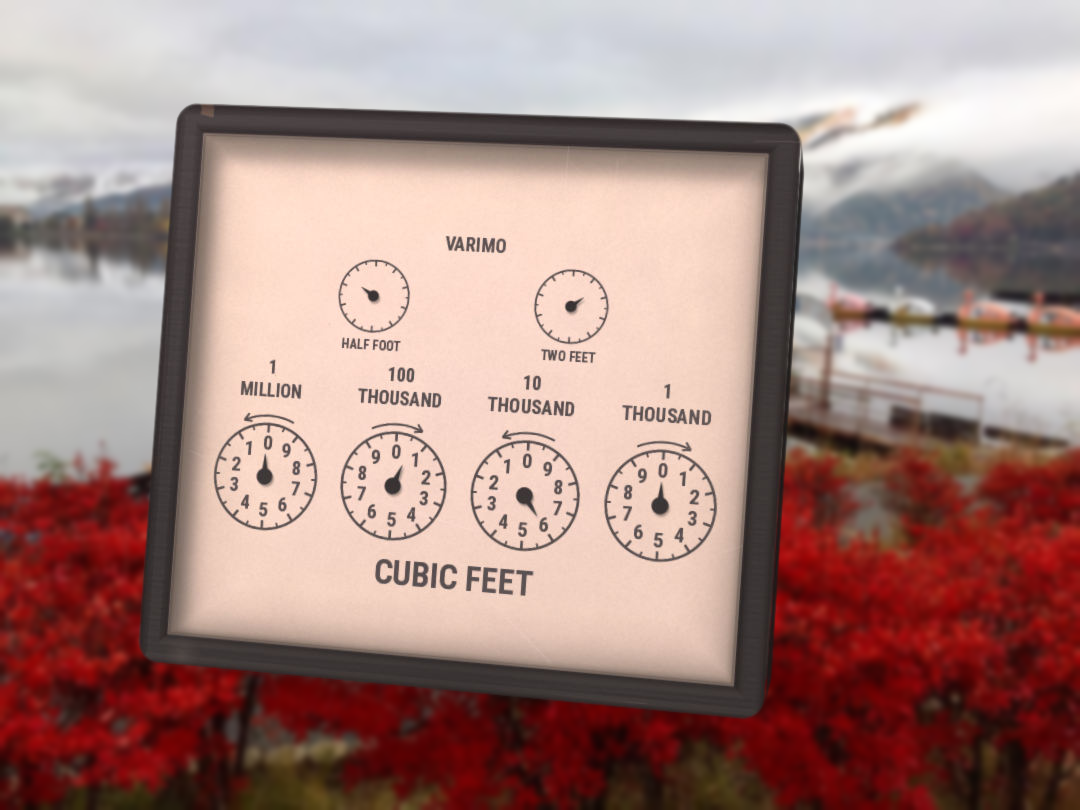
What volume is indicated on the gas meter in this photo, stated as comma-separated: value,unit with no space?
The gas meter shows 6000,ft³
